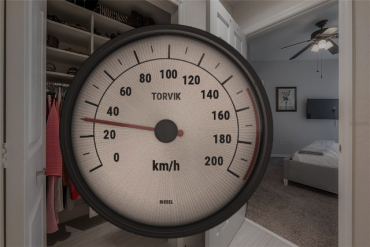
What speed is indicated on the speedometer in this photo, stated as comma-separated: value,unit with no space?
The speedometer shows 30,km/h
